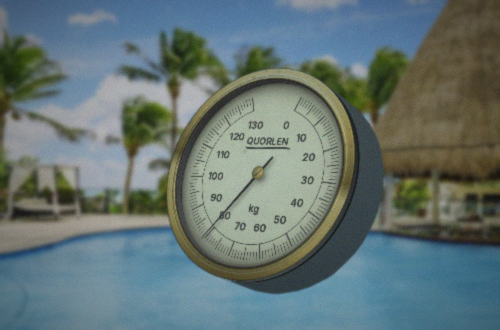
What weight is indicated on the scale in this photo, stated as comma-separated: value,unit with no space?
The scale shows 80,kg
